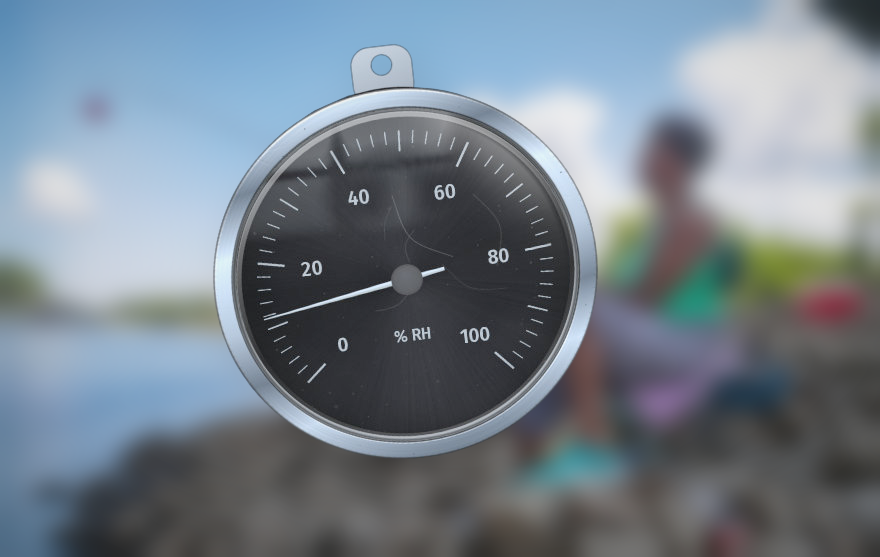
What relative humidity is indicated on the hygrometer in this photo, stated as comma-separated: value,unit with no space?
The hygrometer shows 12,%
